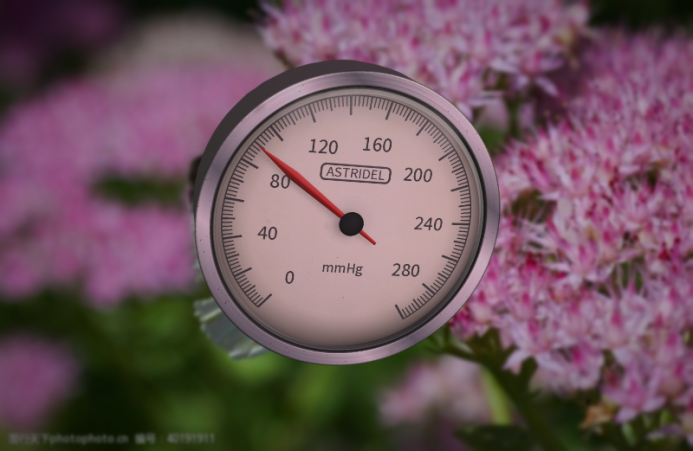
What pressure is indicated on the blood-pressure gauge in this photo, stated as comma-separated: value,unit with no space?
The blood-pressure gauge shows 90,mmHg
